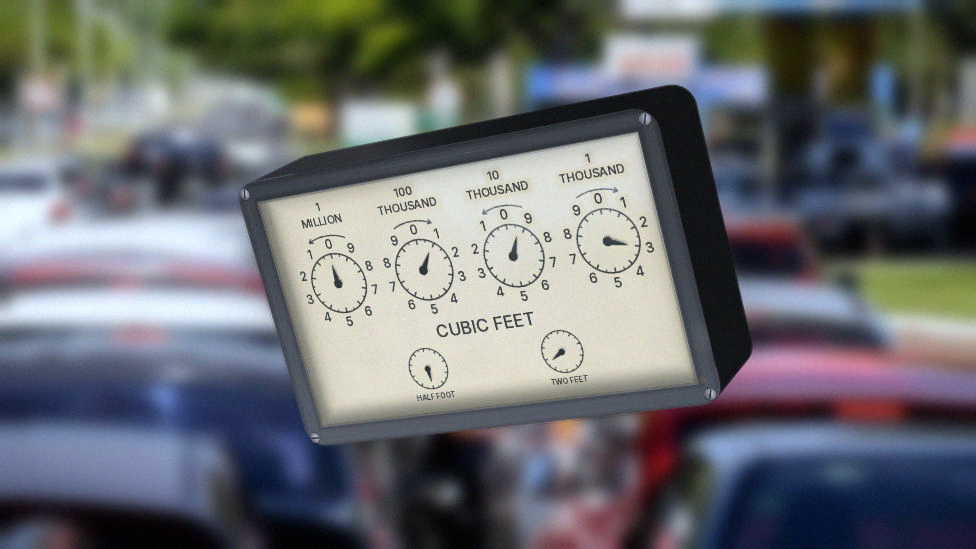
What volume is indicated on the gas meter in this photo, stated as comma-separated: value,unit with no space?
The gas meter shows 9300,ft³
